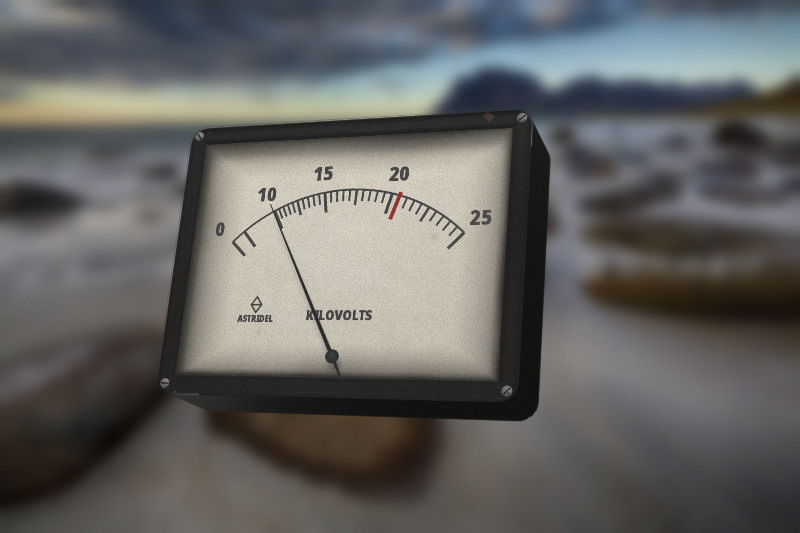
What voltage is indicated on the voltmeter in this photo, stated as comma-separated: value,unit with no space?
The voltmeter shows 10,kV
